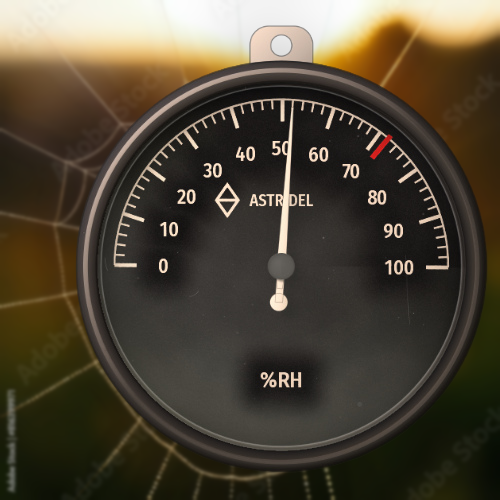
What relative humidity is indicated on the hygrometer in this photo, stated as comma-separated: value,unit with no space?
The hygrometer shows 52,%
